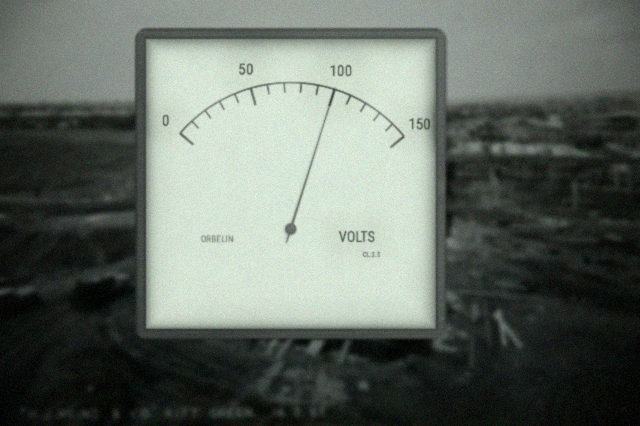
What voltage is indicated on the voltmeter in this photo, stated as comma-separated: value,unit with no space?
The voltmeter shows 100,V
